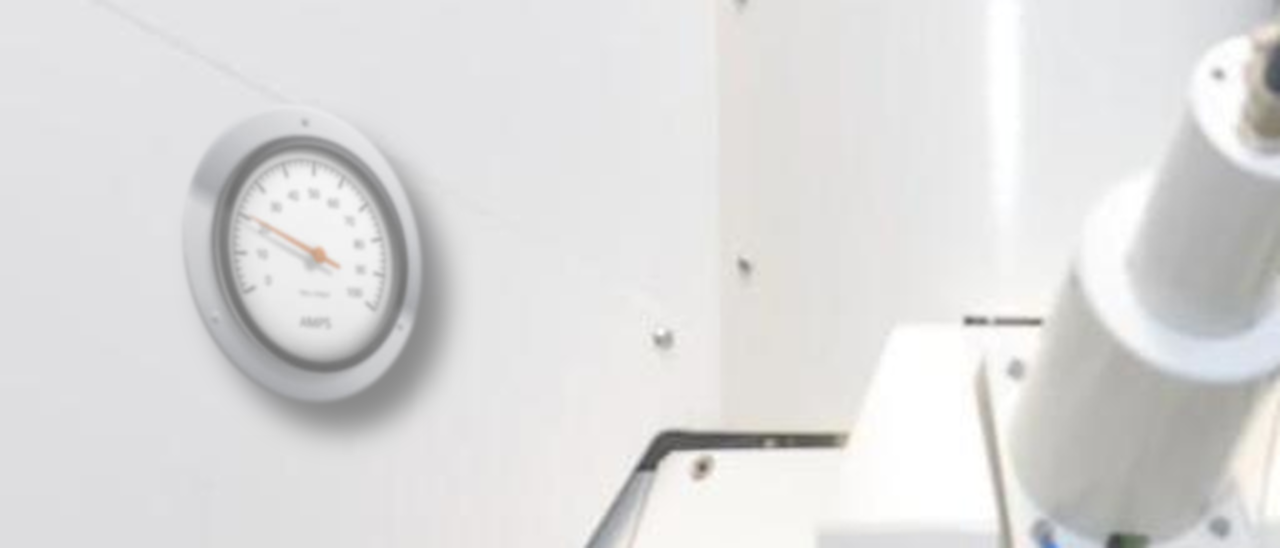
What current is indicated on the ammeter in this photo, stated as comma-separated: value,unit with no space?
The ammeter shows 20,A
